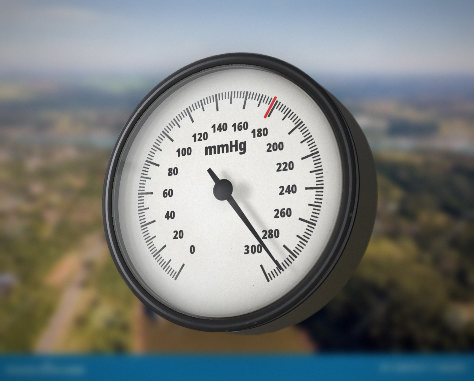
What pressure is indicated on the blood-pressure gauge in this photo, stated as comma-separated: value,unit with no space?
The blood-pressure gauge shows 290,mmHg
